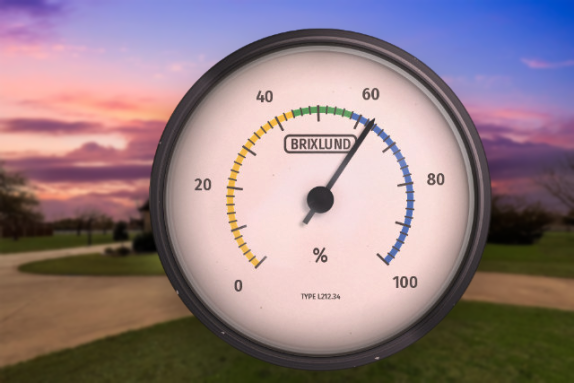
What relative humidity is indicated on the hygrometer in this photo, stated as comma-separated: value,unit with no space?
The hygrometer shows 63,%
